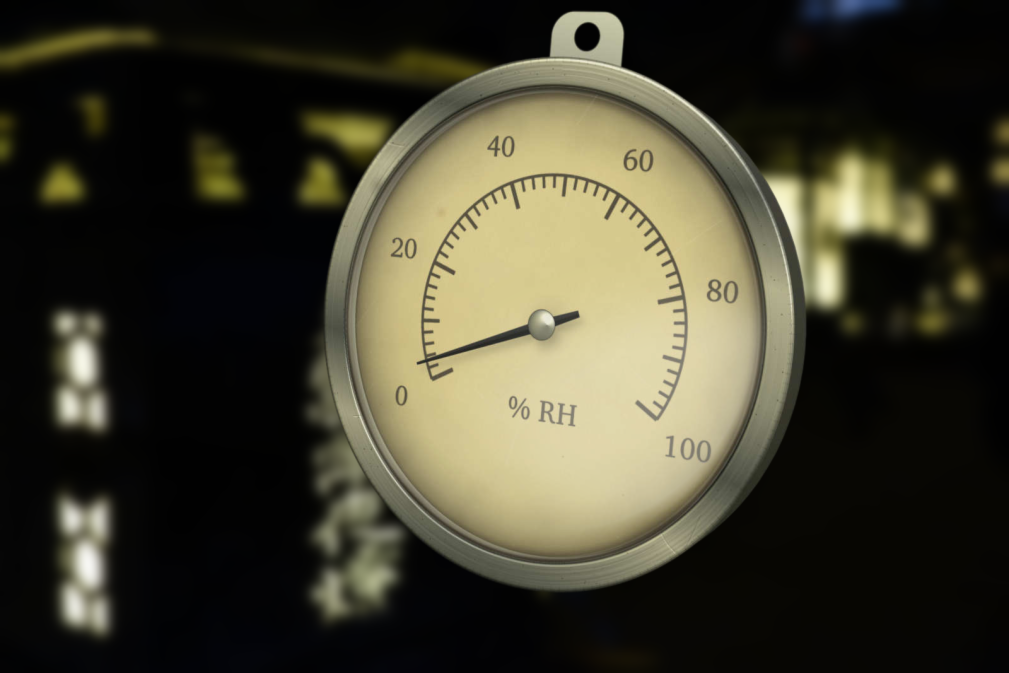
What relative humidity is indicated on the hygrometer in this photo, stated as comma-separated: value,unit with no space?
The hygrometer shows 3,%
